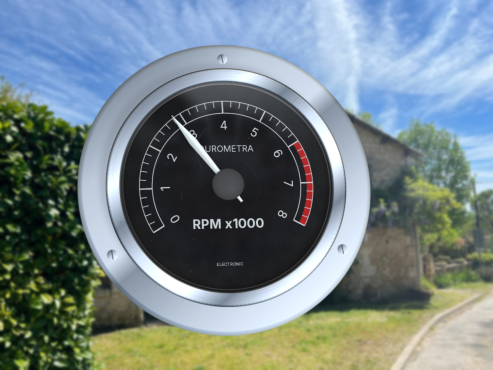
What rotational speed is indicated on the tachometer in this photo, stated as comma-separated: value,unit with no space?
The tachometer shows 2800,rpm
